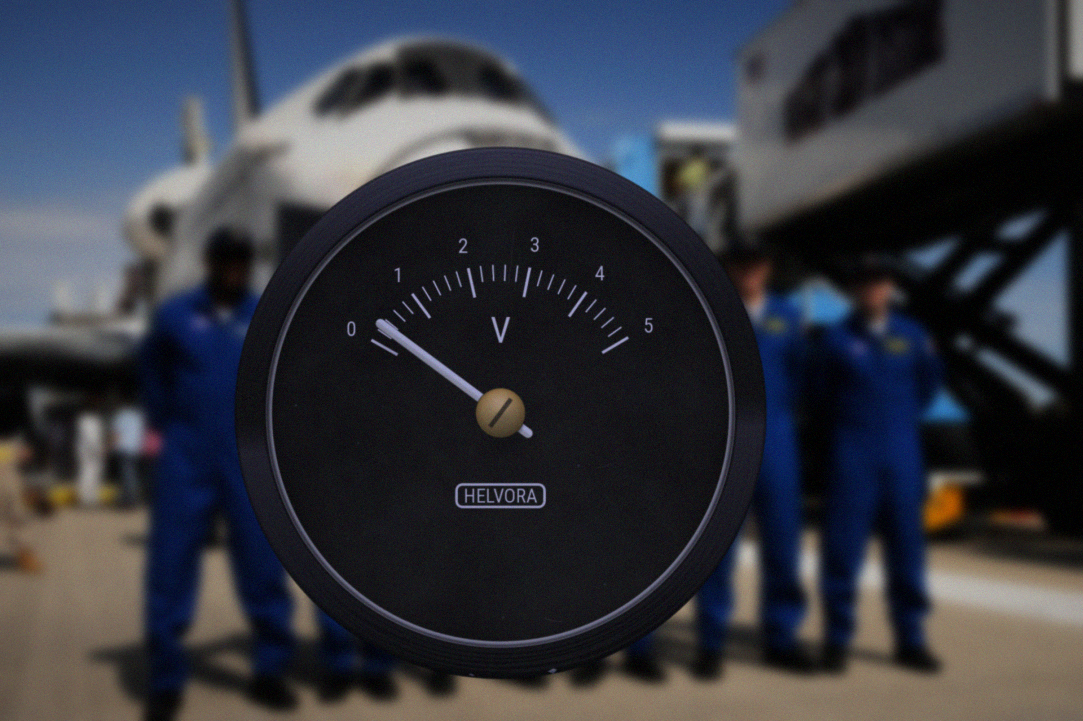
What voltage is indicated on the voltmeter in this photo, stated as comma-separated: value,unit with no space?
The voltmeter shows 0.3,V
